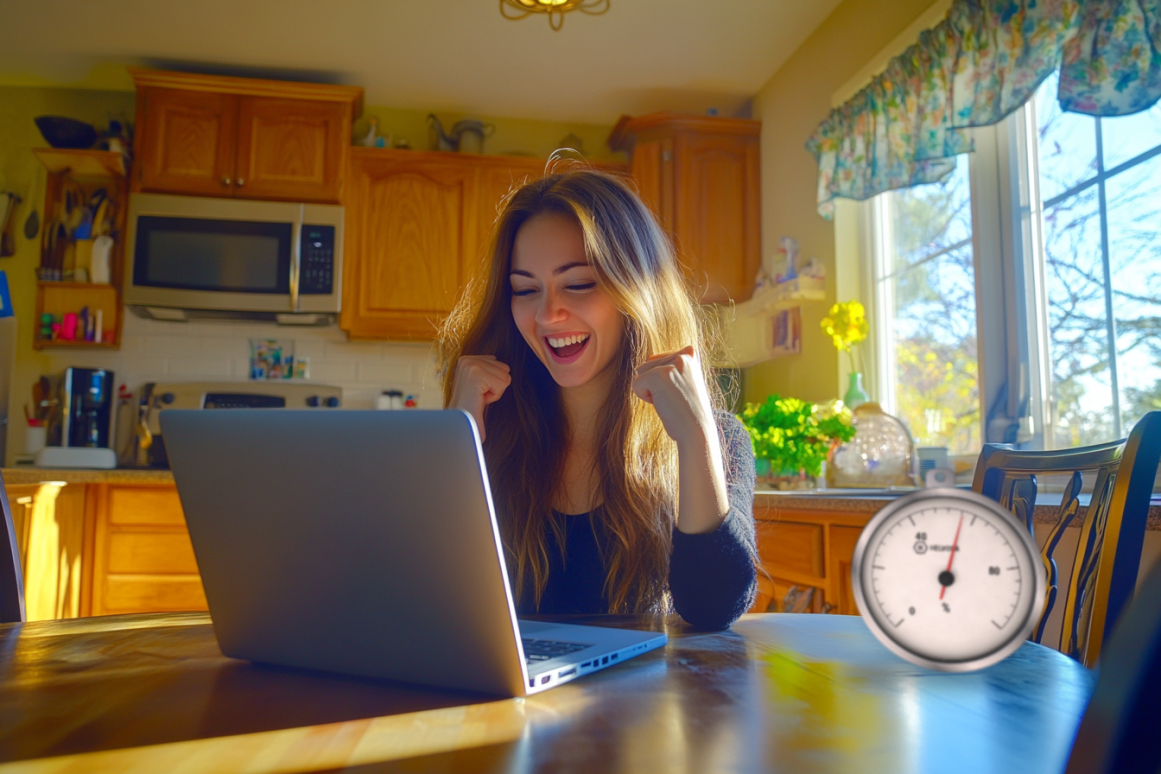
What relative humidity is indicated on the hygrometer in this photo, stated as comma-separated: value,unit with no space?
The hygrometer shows 56,%
